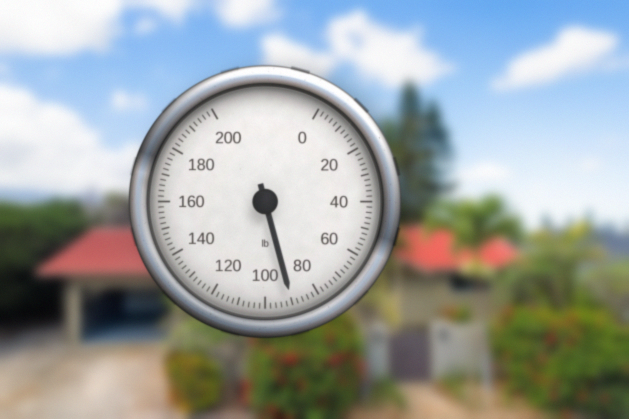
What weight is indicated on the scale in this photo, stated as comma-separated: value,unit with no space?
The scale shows 90,lb
